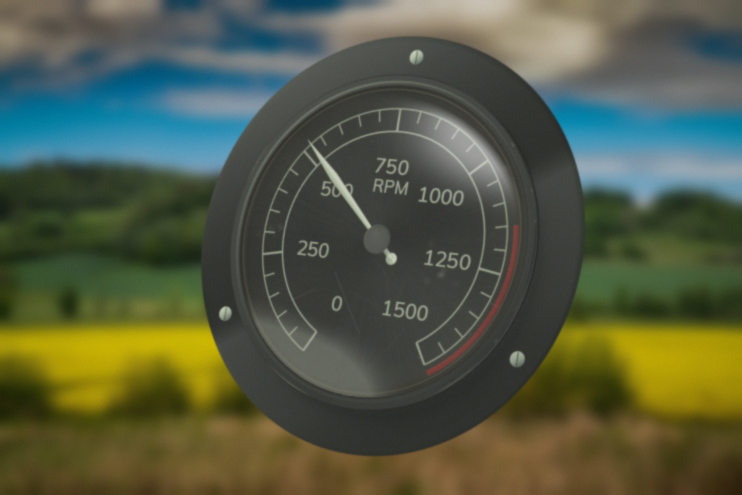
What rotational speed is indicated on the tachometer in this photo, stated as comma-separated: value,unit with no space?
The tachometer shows 525,rpm
